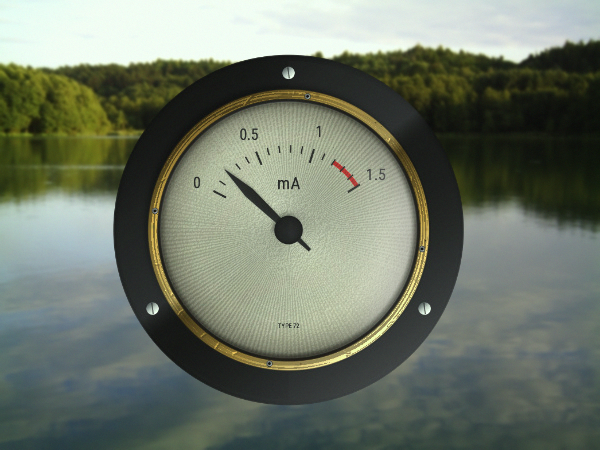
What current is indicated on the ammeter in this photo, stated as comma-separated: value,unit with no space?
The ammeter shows 0.2,mA
